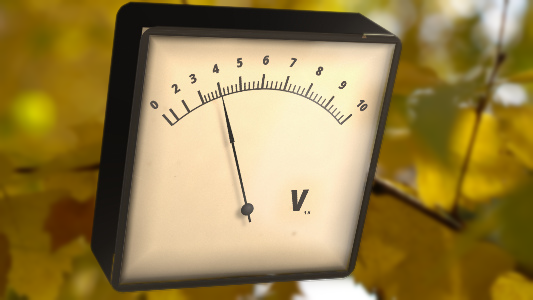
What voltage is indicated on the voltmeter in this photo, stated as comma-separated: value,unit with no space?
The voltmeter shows 4,V
